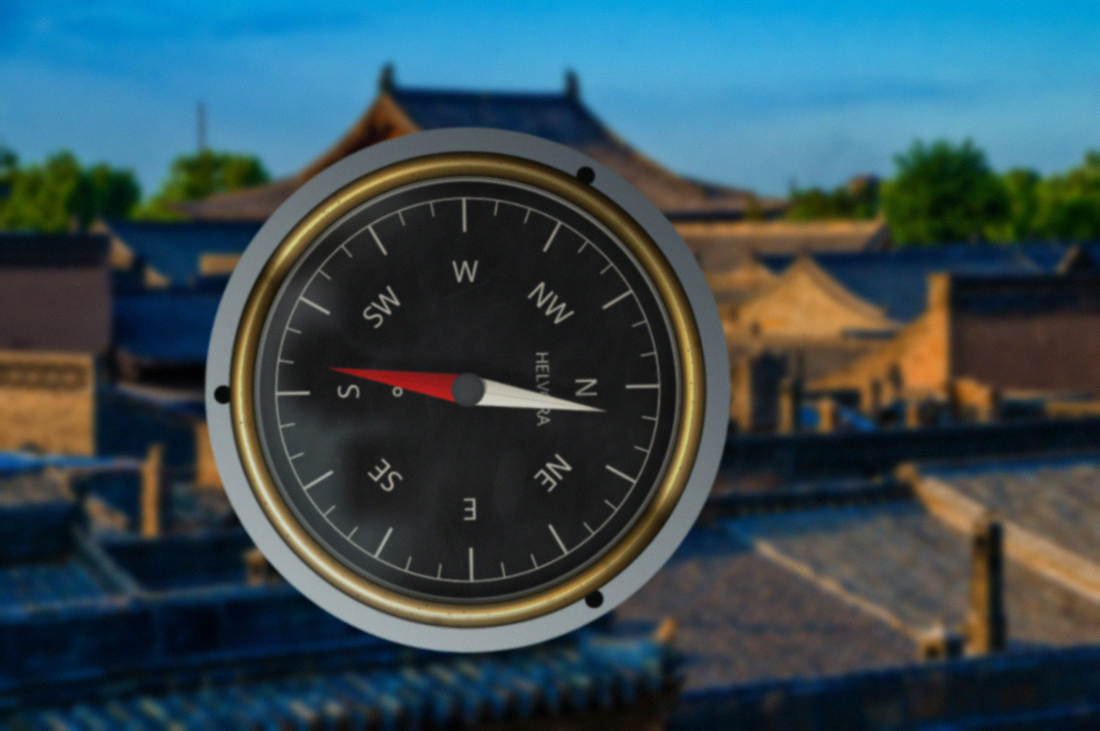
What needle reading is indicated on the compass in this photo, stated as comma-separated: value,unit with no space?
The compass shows 190,°
